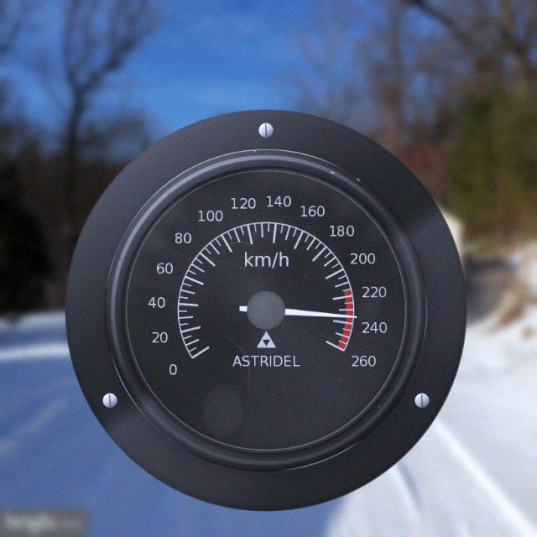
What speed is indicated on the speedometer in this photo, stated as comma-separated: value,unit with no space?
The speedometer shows 235,km/h
